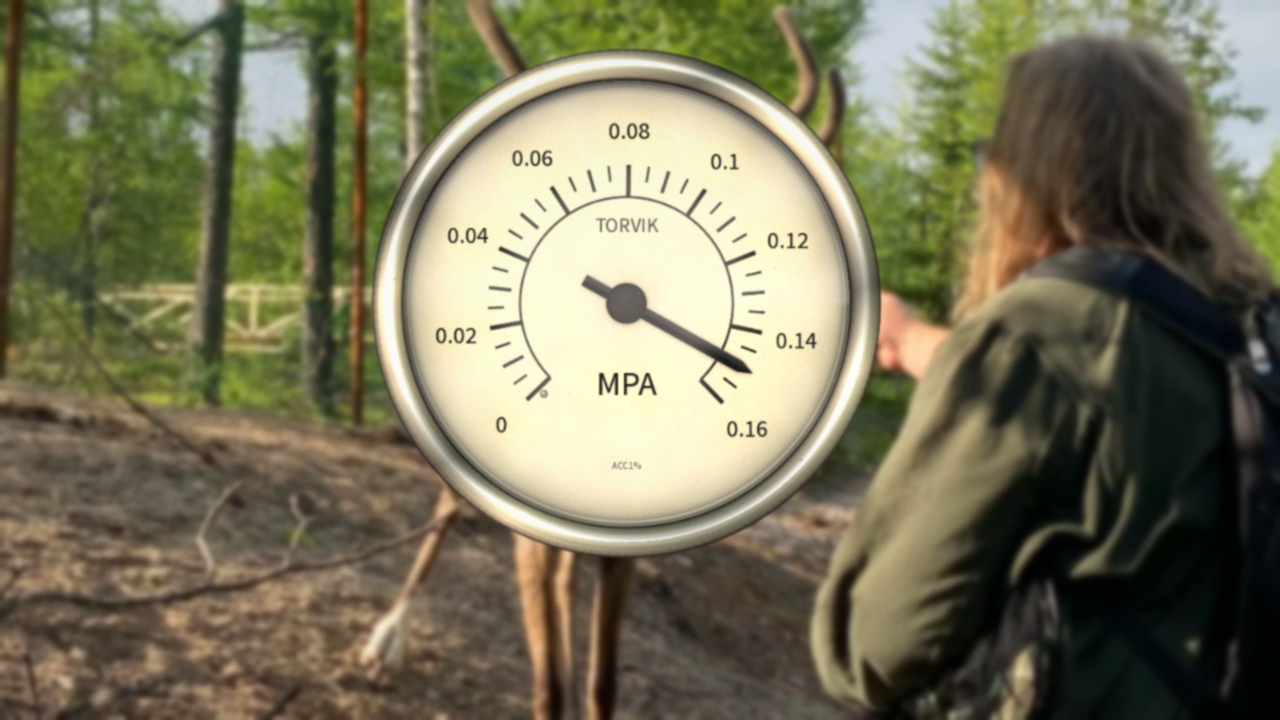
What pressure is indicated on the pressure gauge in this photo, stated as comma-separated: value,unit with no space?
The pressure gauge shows 0.15,MPa
